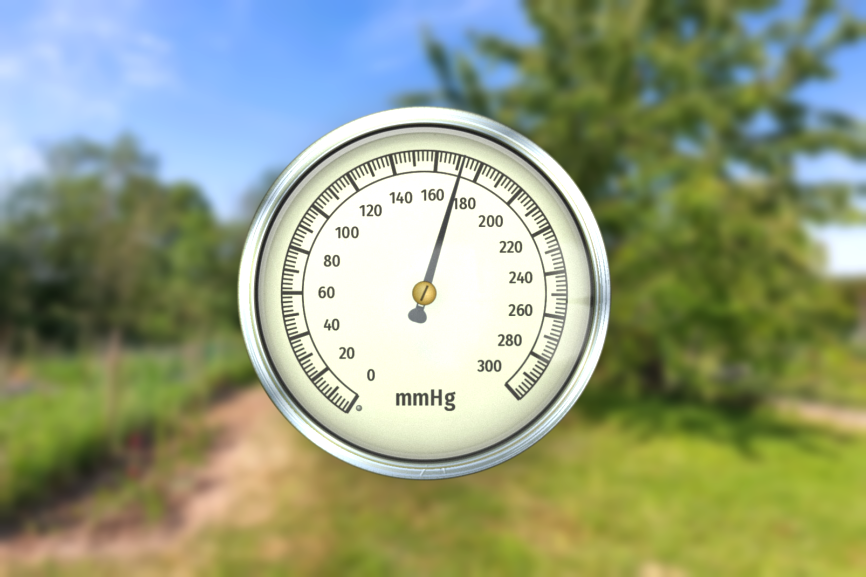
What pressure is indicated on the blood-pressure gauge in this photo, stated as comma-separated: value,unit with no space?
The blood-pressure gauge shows 172,mmHg
